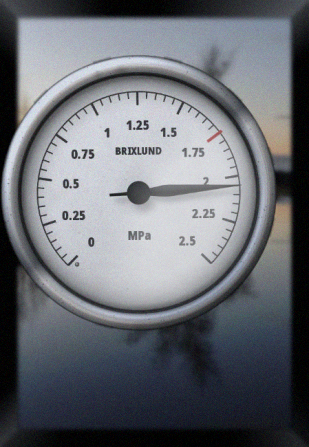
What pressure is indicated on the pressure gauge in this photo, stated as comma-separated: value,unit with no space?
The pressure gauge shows 2.05,MPa
